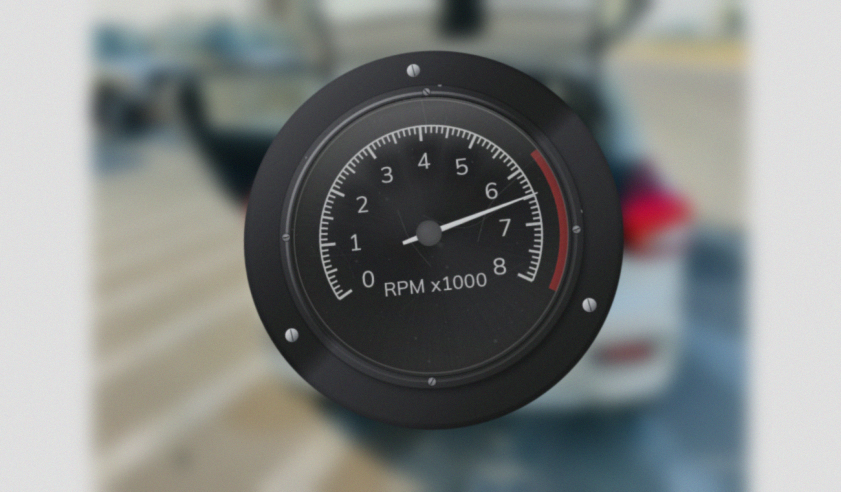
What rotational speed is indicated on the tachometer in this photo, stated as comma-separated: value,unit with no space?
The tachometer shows 6500,rpm
